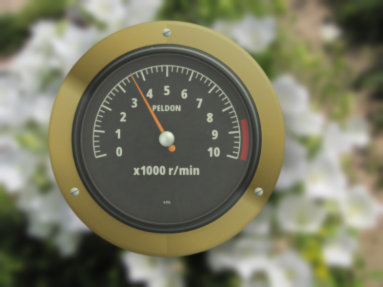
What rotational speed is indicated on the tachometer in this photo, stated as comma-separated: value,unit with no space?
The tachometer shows 3600,rpm
